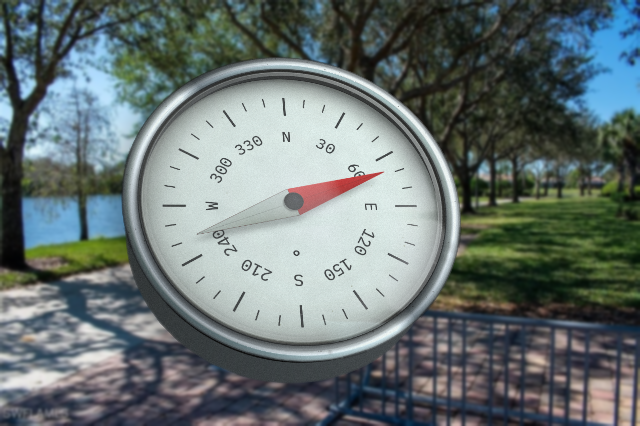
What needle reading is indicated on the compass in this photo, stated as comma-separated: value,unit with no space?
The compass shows 70,°
